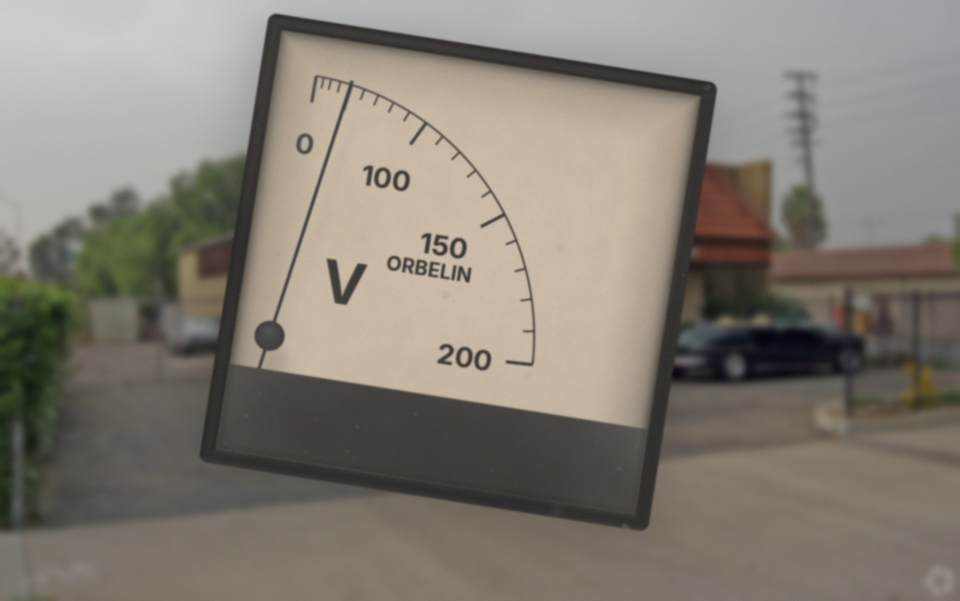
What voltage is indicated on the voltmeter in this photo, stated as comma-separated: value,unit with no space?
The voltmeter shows 50,V
